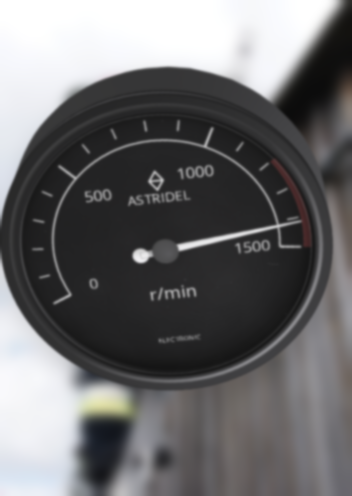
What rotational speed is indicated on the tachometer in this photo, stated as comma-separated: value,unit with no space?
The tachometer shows 1400,rpm
